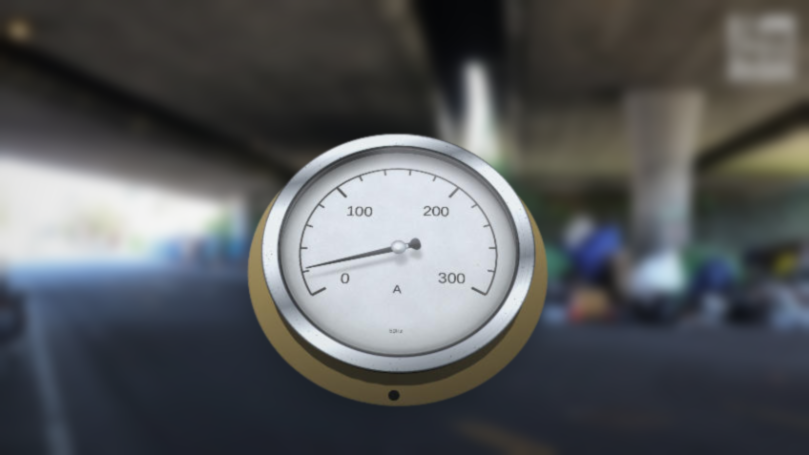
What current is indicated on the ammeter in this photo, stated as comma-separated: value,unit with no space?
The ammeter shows 20,A
